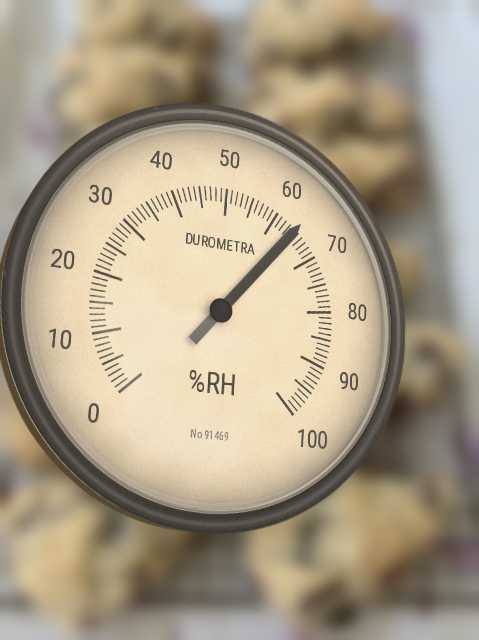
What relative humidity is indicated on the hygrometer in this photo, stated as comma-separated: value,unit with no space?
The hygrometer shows 64,%
